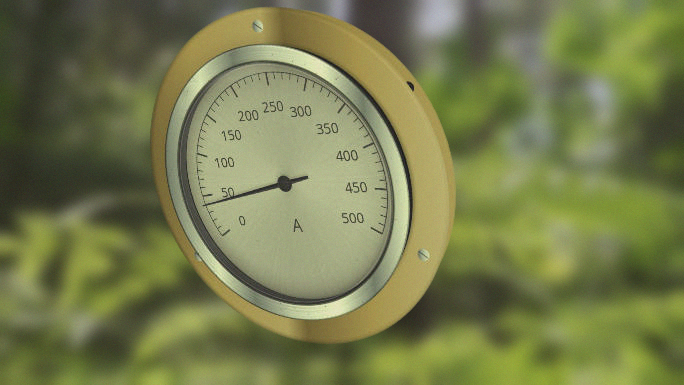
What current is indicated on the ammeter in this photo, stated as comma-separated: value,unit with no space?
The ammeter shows 40,A
